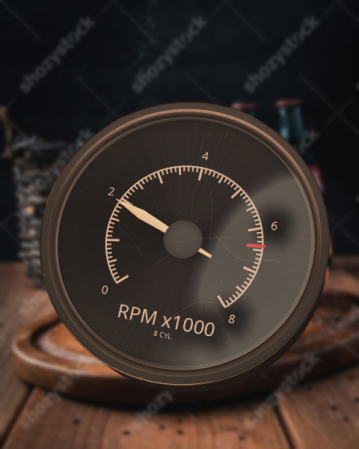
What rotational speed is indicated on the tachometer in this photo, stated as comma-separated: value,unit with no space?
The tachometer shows 1900,rpm
